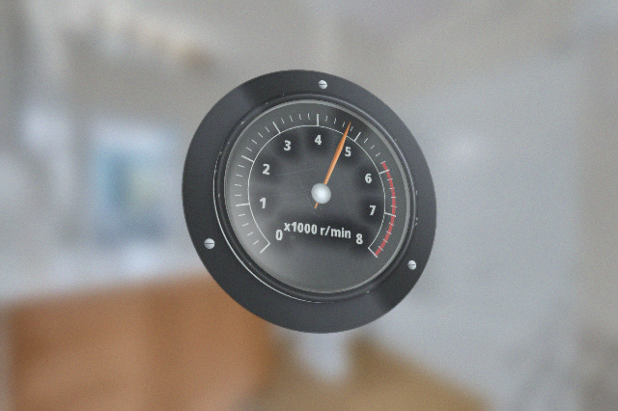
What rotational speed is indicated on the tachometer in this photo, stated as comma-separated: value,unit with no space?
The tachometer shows 4700,rpm
